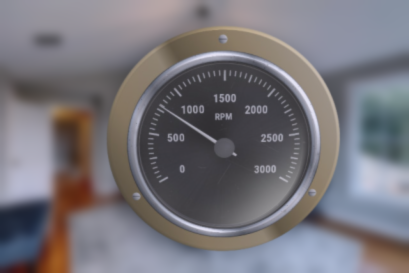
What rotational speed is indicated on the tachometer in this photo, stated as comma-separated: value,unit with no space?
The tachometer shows 800,rpm
